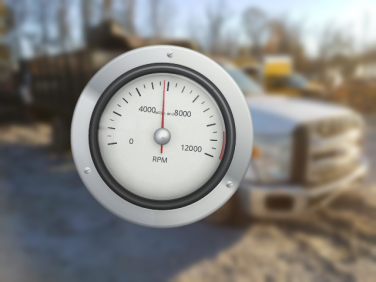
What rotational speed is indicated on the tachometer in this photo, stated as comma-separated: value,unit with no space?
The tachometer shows 5750,rpm
